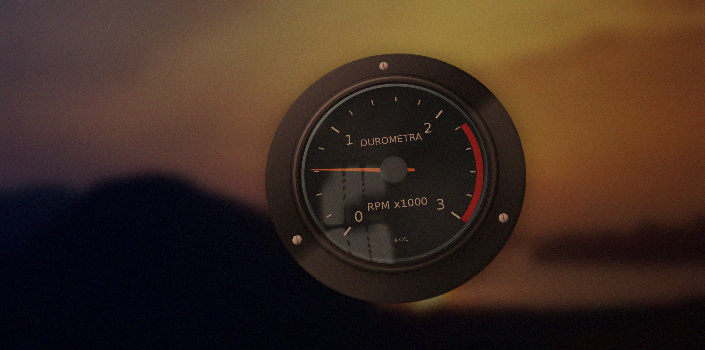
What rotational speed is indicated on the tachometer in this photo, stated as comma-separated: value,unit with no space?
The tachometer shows 600,rpm
